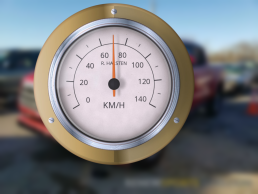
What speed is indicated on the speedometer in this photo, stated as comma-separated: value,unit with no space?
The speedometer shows 70,km/h
